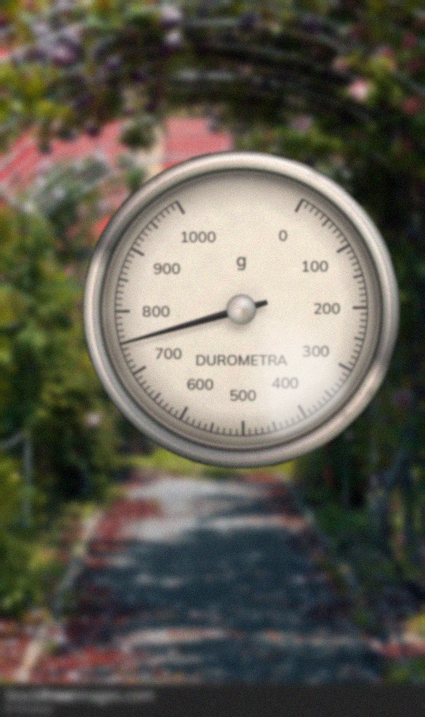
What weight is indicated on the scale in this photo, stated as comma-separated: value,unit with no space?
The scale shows 750,g
